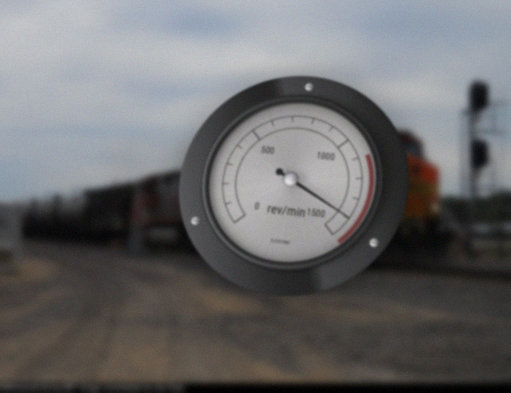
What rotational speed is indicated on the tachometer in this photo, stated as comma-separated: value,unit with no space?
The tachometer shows 1400,rpm
